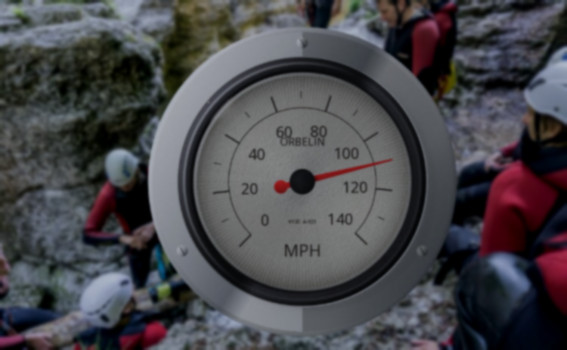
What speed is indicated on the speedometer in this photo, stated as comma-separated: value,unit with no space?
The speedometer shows 110,mph
